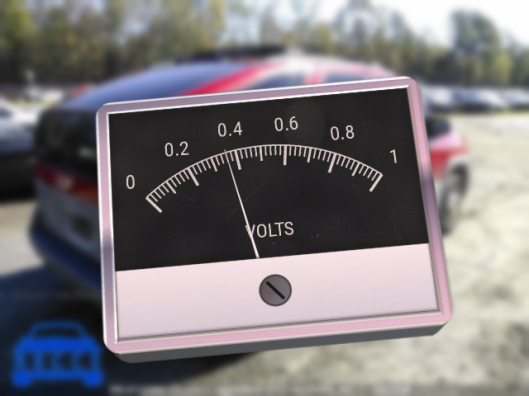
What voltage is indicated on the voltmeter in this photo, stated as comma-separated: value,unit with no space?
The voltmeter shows 0.36,V
